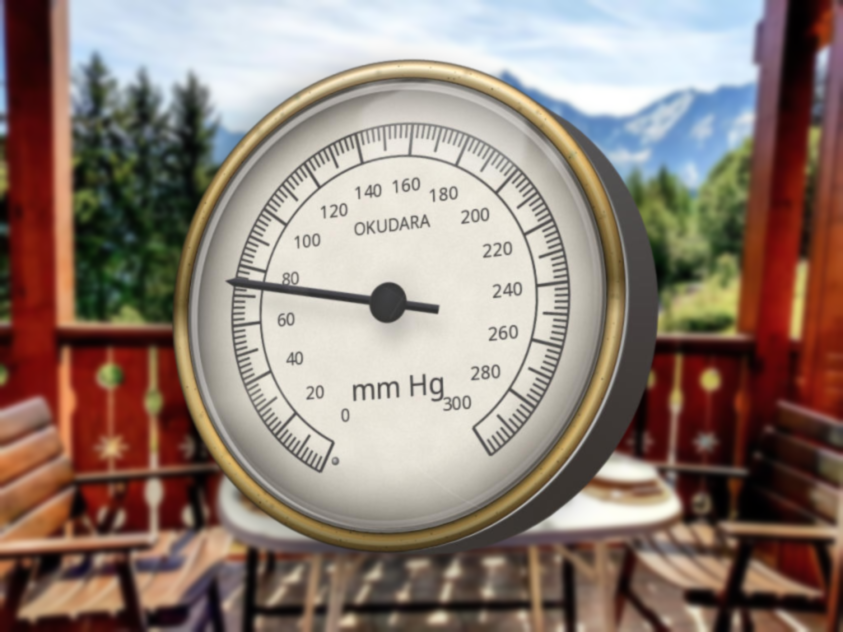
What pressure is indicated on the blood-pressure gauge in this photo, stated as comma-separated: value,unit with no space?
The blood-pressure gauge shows 74,mmHg
